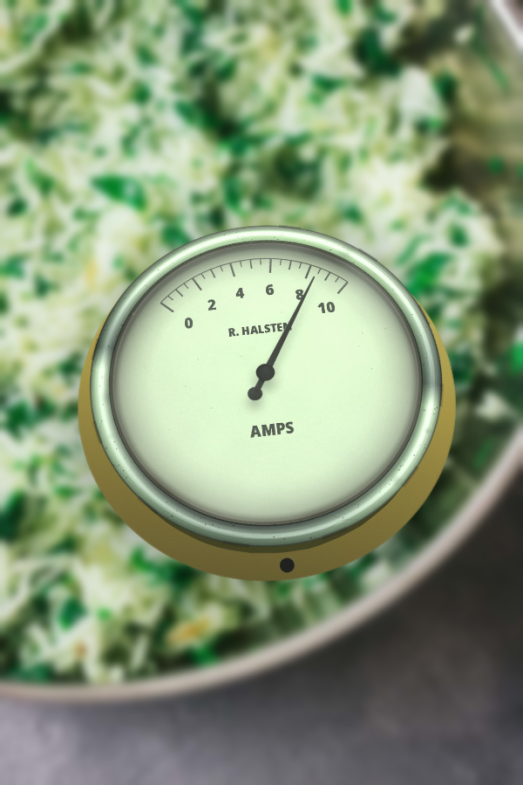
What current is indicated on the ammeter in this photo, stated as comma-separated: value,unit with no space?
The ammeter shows 8.5,A
